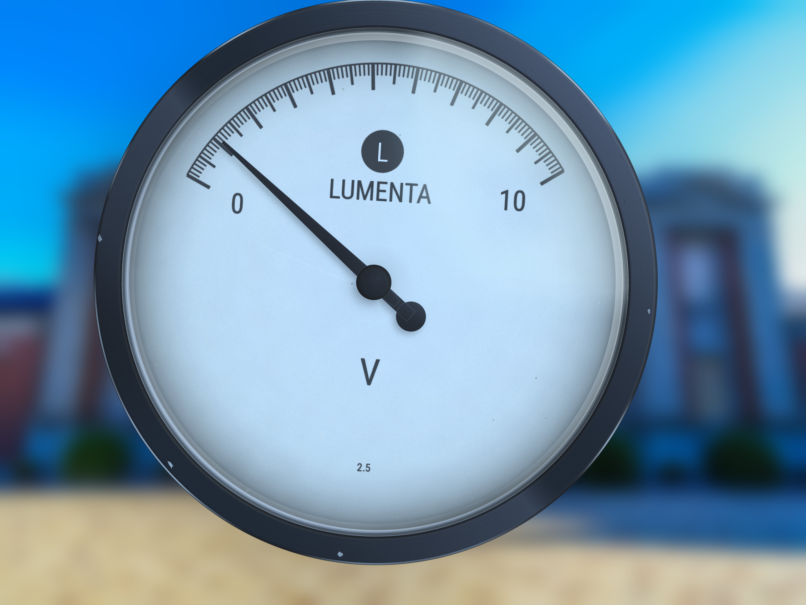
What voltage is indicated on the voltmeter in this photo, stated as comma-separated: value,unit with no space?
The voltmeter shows 1.1,V
